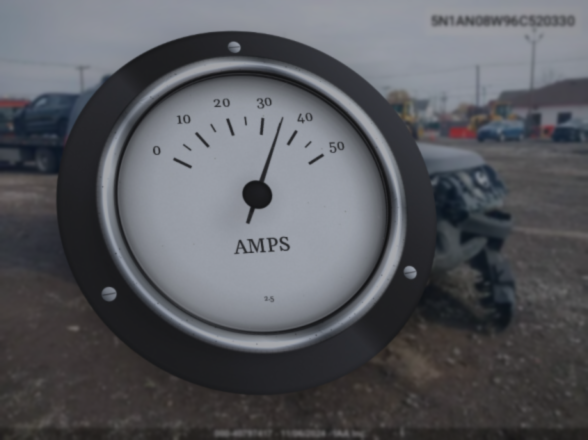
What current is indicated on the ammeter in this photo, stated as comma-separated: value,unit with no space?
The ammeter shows 35,A
